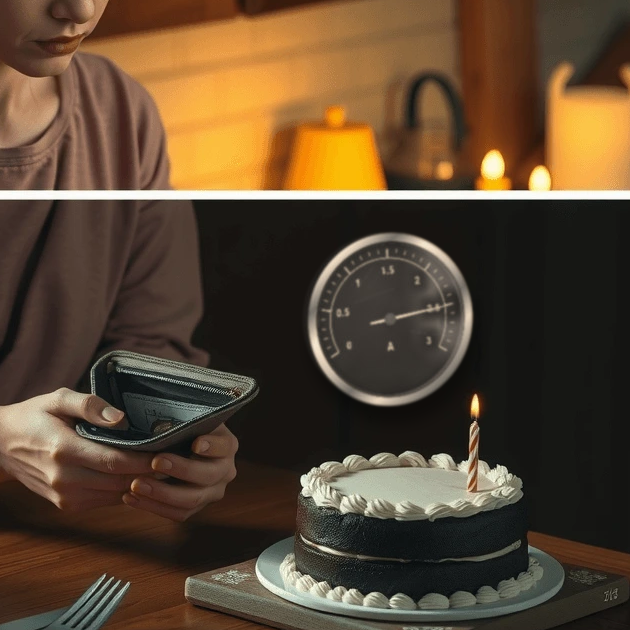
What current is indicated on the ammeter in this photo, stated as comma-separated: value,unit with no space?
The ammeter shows 2.5,A
